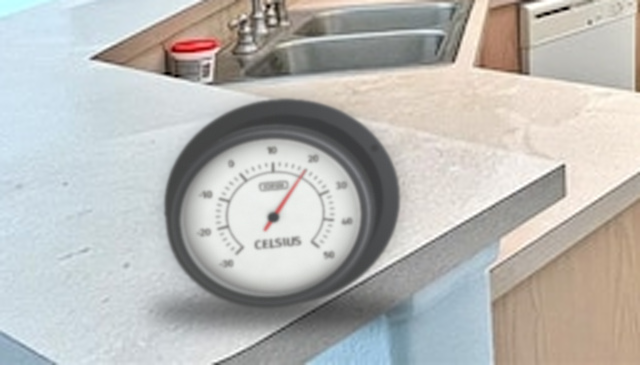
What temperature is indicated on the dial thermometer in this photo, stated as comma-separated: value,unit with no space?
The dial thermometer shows 20,°C
